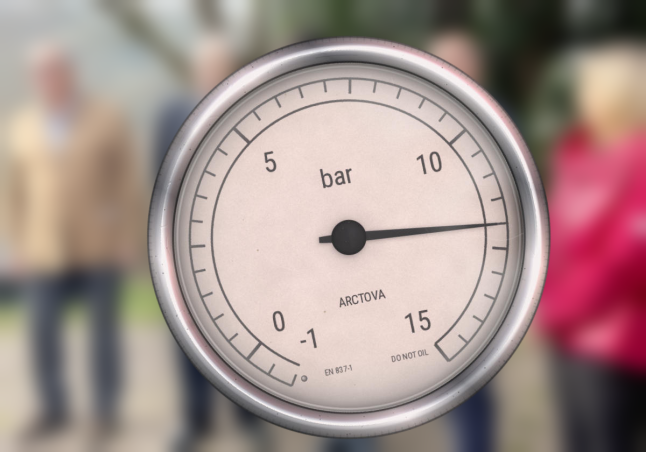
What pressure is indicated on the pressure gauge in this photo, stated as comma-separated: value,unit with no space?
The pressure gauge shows 12,bar
